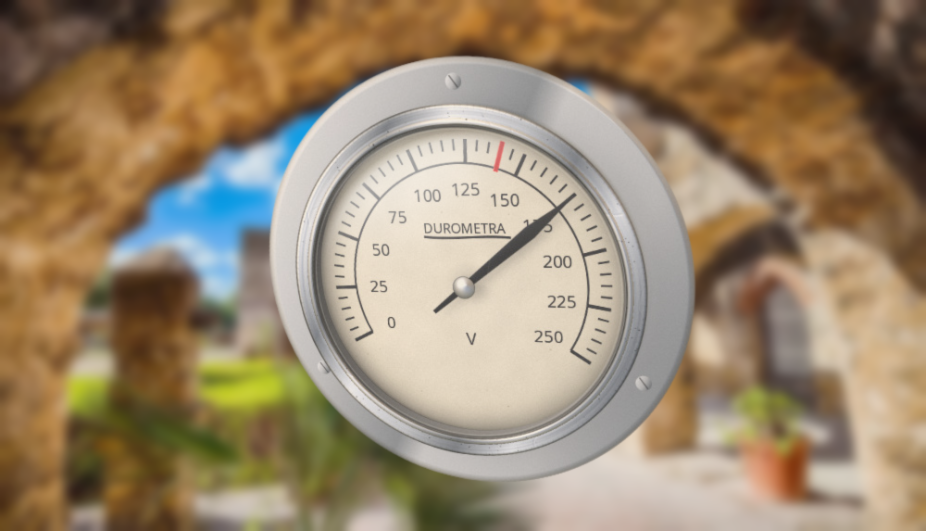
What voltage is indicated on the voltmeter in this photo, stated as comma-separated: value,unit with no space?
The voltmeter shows 175,V
